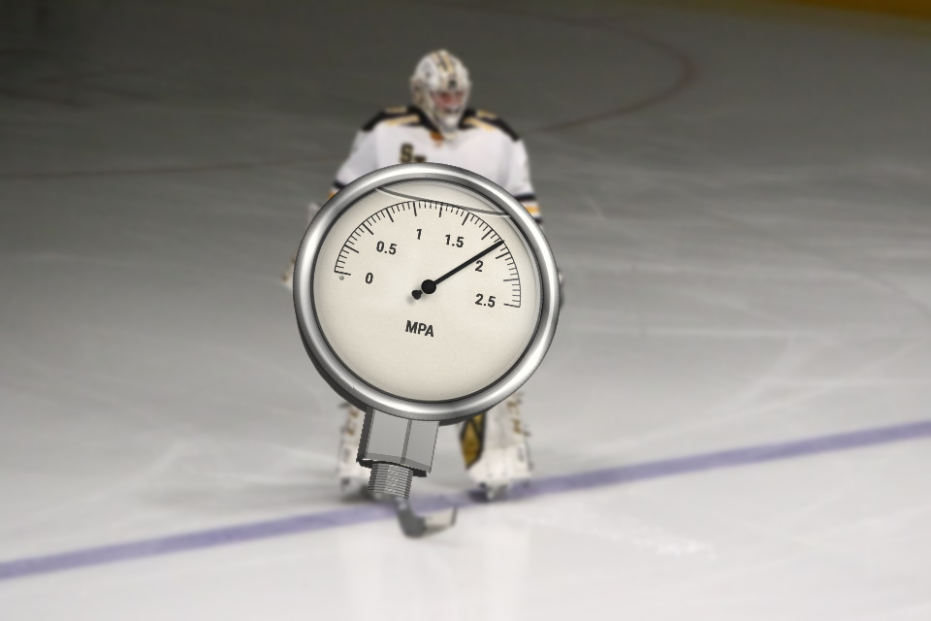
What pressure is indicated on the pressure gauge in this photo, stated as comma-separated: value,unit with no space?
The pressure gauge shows 1.9,MPa
